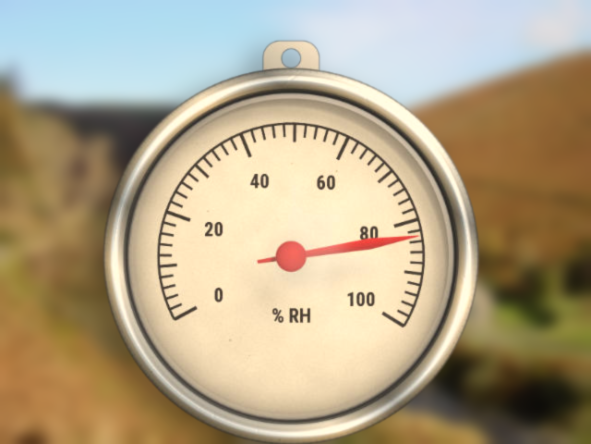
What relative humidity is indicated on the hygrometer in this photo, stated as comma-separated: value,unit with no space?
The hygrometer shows 83,%
